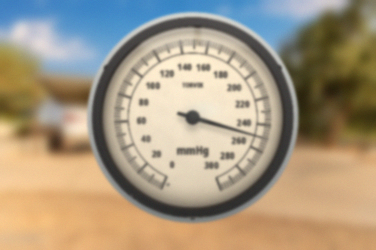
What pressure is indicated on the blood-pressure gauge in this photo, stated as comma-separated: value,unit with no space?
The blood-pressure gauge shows 250,mmHg
